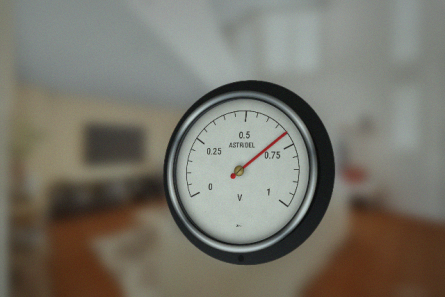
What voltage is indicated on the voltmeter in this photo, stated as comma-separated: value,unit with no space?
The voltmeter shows 0.7,V
